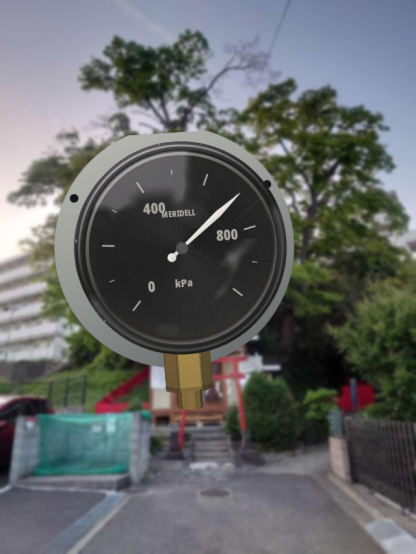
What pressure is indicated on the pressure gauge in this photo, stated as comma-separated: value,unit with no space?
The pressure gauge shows 700,kPa
